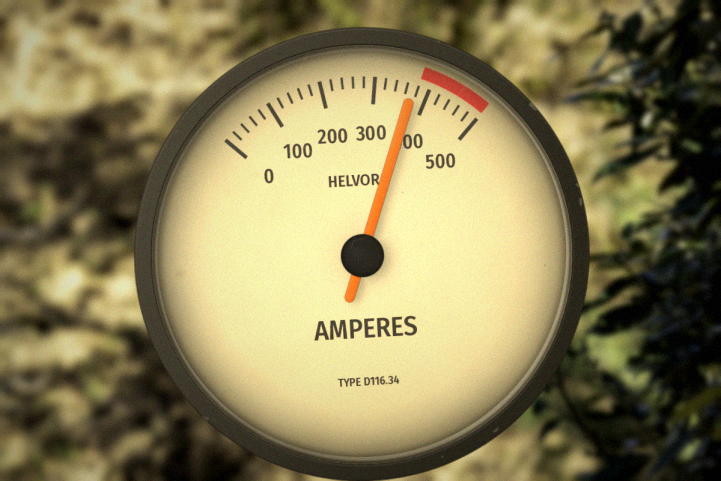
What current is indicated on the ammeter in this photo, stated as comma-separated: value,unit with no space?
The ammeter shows 370,A
